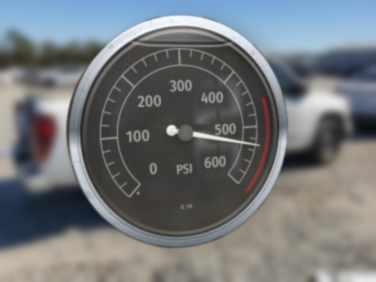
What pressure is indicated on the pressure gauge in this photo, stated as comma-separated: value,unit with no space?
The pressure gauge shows 530,psi
